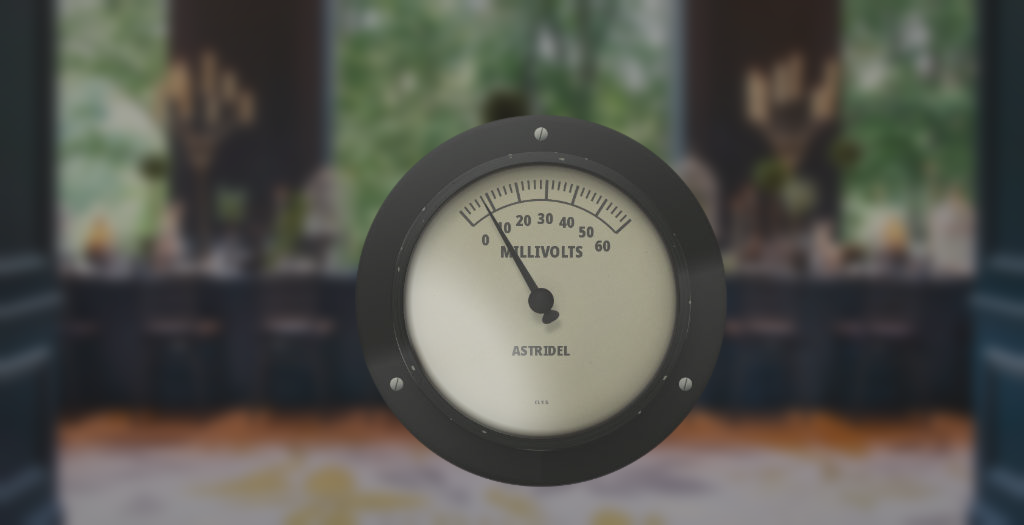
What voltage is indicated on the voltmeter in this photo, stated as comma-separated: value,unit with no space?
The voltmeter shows 8,mV
